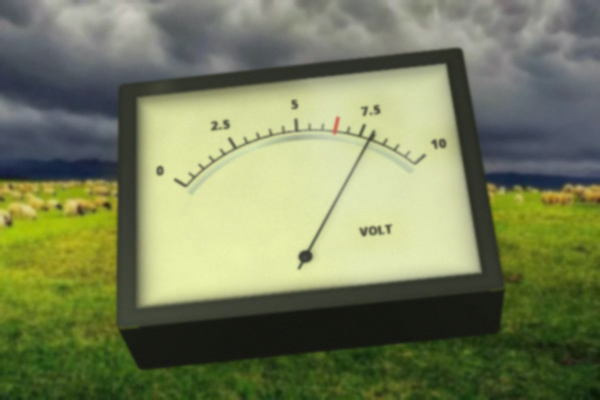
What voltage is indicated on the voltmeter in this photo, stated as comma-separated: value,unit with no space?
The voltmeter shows 8,V
